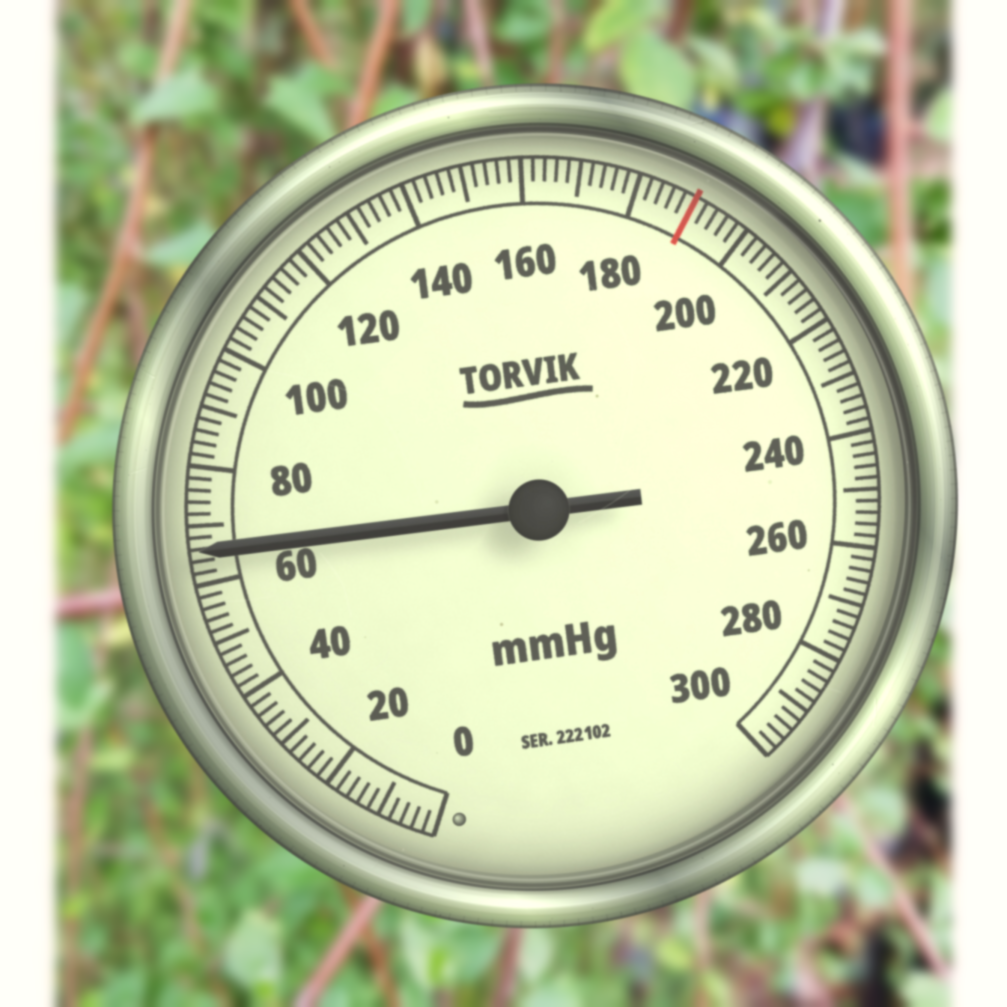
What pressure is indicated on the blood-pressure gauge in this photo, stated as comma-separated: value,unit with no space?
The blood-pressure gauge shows 66,mmHg
